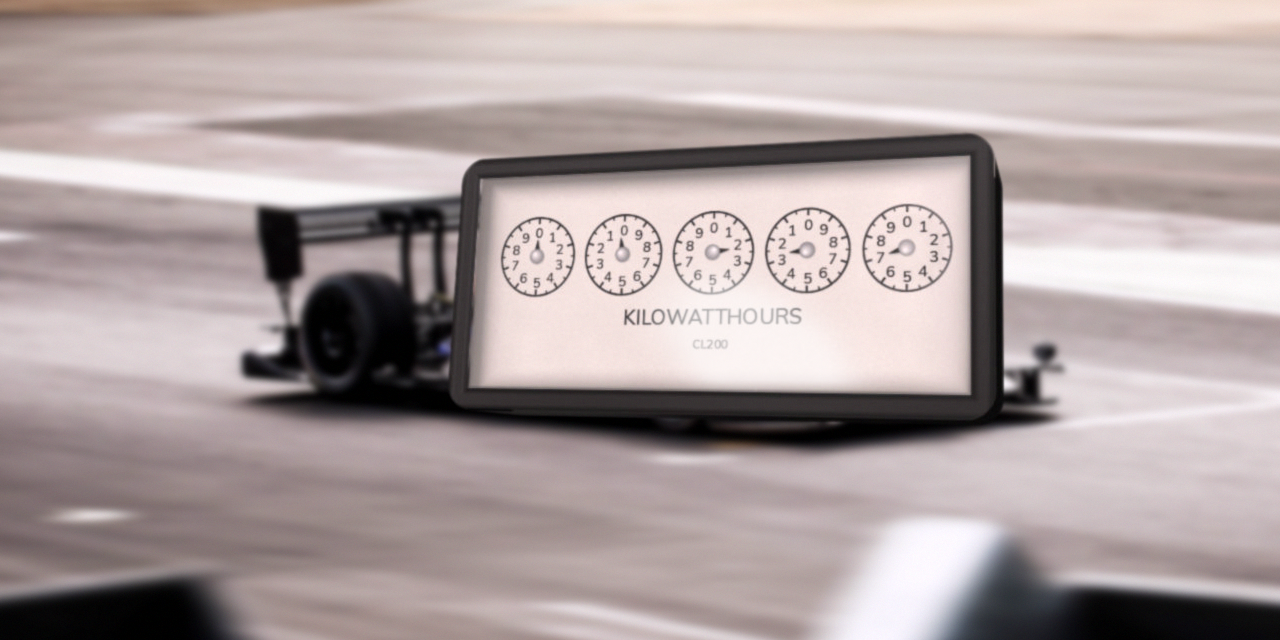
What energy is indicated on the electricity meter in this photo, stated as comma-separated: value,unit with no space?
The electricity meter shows 227,kWh
